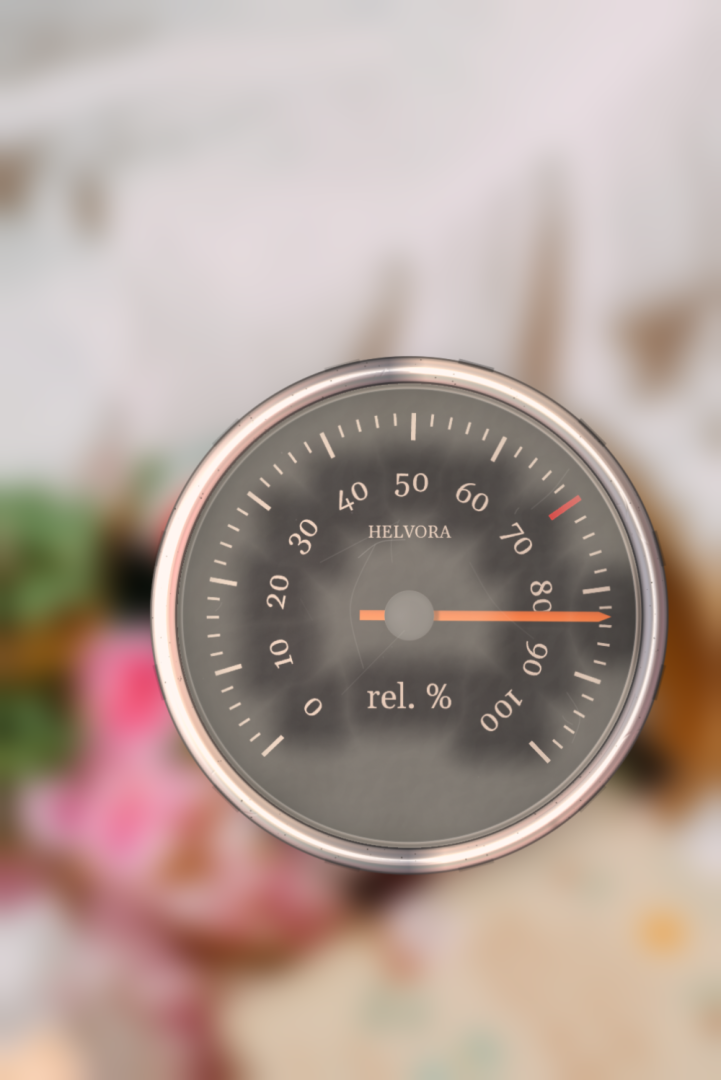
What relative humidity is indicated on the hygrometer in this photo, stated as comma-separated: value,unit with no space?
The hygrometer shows 83,%
